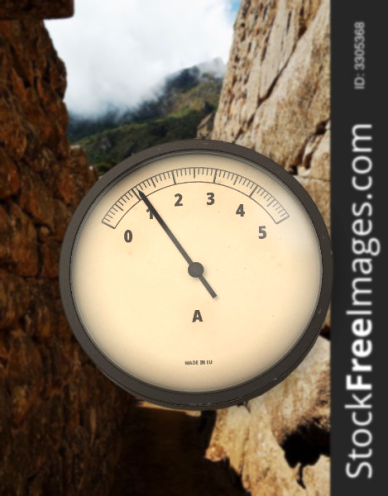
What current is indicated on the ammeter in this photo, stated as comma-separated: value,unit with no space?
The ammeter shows 1.1,A
